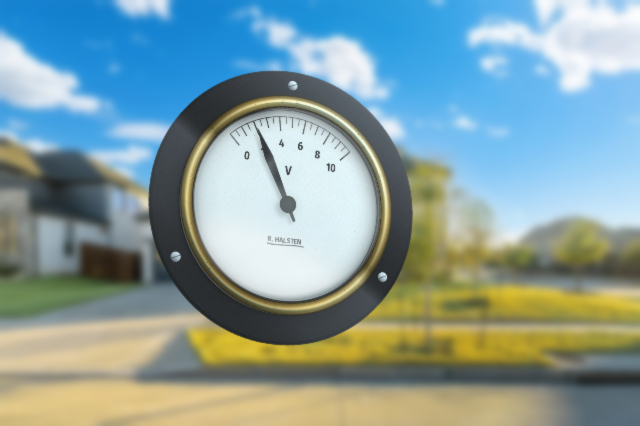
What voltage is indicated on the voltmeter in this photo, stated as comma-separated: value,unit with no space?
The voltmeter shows 2,V
